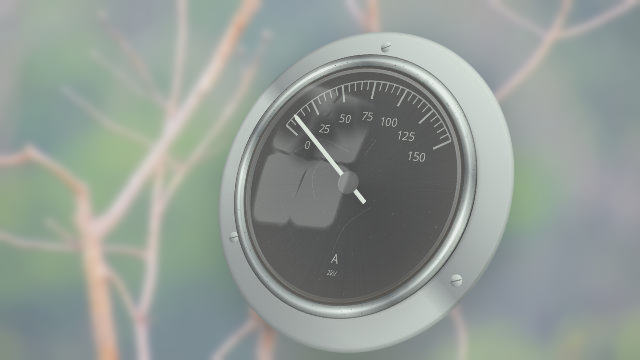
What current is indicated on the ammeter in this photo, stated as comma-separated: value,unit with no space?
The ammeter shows 10,A
